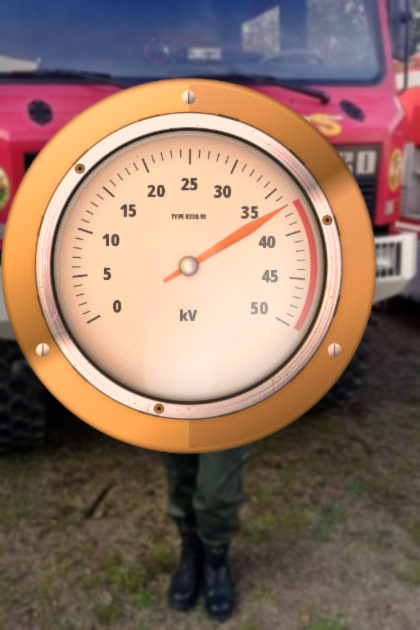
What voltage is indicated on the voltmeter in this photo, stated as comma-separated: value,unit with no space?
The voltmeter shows 37,kV
